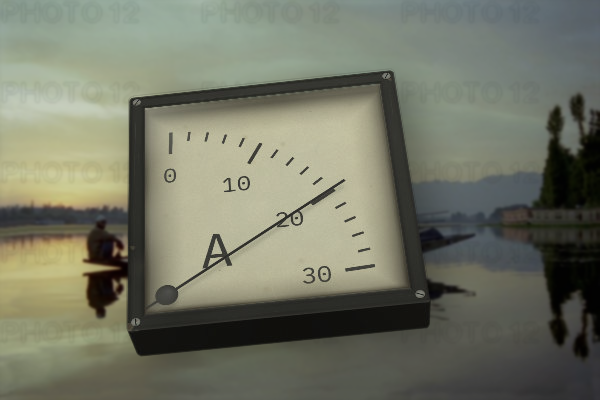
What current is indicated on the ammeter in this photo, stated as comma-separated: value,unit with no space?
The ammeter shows 20,A
